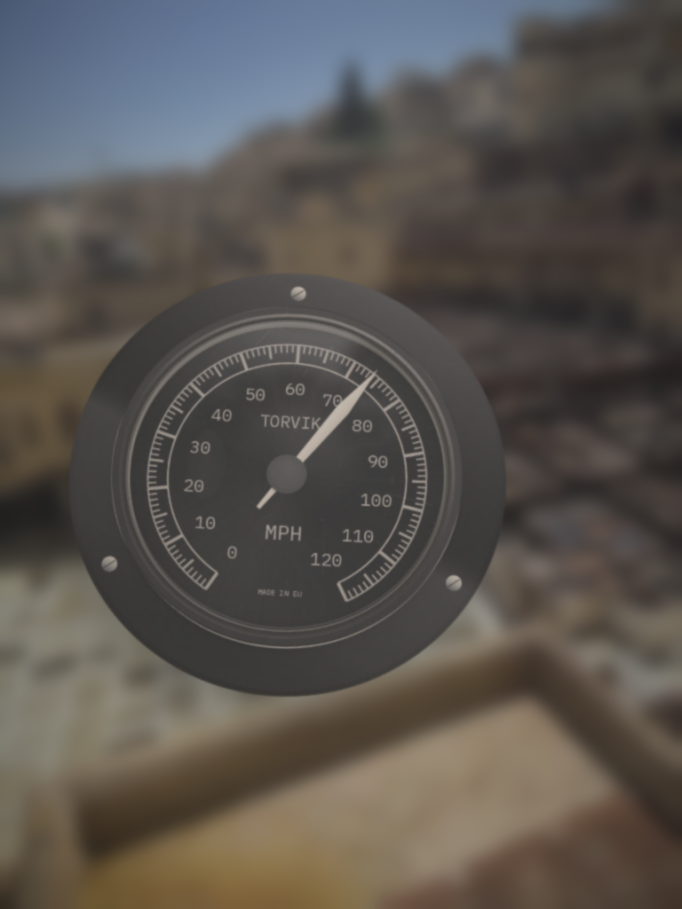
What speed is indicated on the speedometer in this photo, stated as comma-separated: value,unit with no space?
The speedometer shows 74,mph
